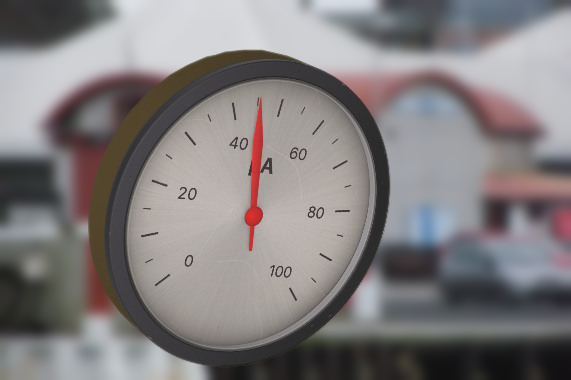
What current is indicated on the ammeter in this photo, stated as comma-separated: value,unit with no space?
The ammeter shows 45,µA
